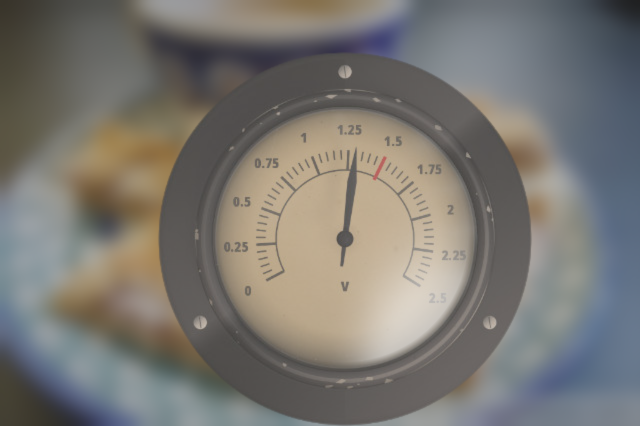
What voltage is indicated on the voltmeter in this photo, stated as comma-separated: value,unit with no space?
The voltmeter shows 1.3,V
